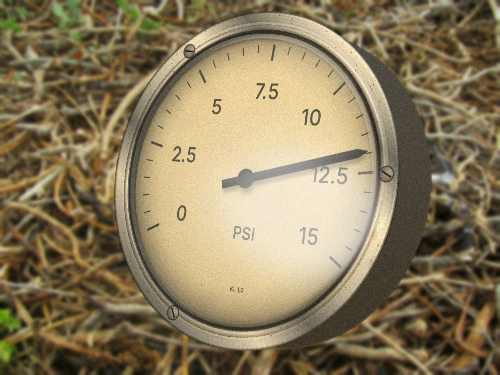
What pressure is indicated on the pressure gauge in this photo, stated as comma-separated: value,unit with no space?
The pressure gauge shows 12,psi
